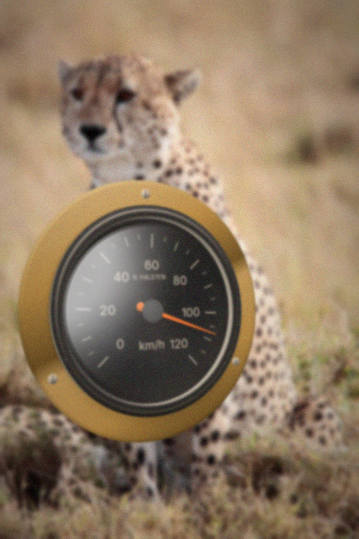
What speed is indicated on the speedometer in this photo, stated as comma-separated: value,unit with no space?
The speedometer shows 107.5,km/h
